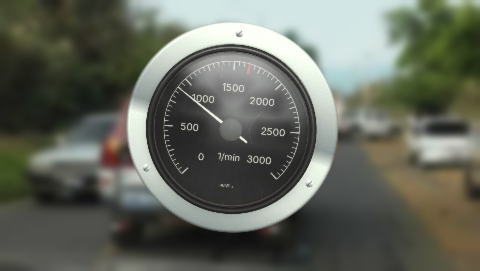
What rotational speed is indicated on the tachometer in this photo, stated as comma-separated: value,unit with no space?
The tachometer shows 900,rpm
